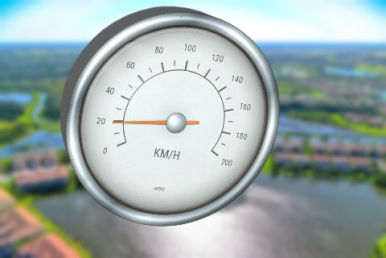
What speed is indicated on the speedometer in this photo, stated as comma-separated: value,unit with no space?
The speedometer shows 20,km/h
